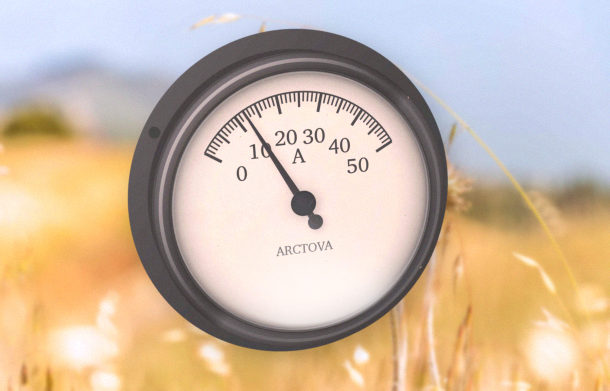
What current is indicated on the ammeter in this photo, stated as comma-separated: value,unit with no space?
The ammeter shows 12,A
